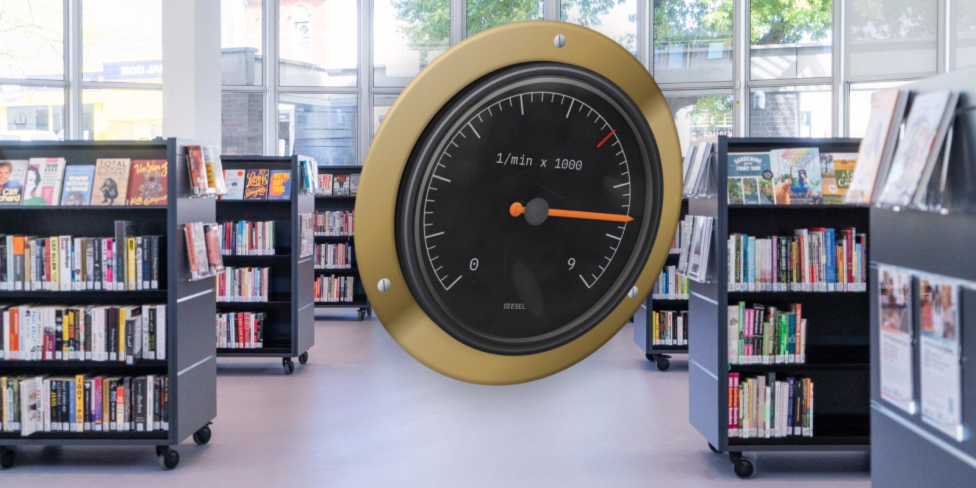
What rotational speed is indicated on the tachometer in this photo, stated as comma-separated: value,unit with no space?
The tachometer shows 7600,rpm
